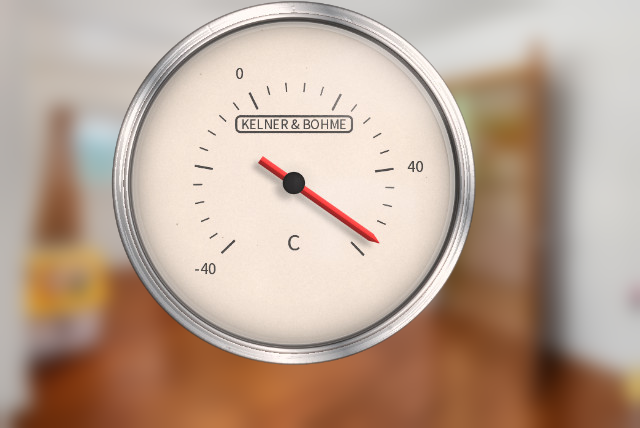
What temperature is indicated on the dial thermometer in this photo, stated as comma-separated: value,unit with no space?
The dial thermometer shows 56,°C
